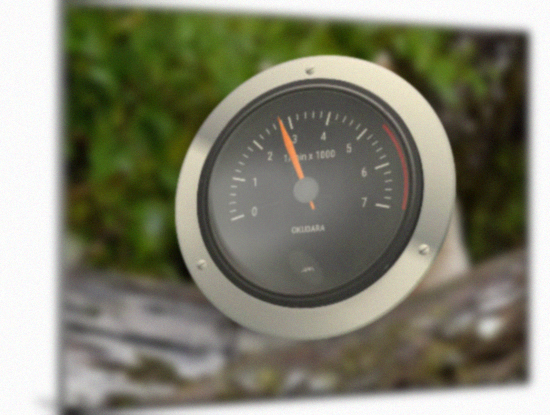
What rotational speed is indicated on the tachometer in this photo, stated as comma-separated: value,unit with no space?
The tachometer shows 2800,rpm
